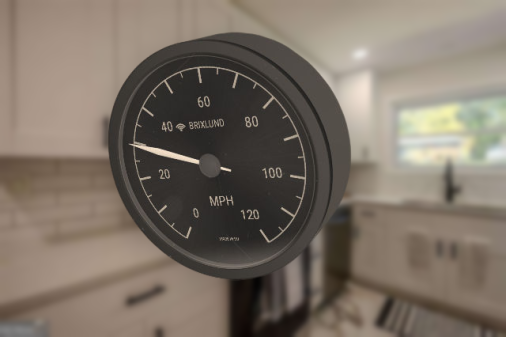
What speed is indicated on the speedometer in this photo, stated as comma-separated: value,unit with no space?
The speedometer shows 30,mph
